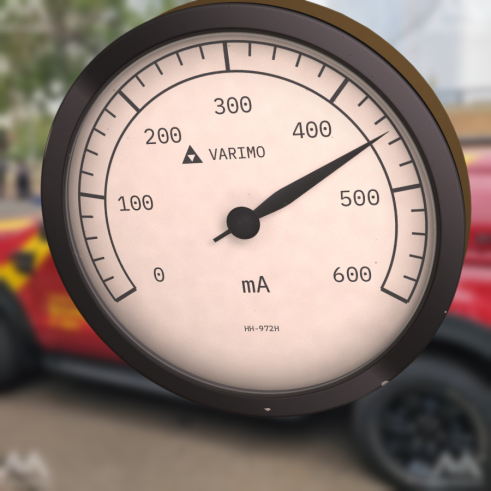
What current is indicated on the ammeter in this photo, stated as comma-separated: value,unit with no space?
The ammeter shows 450,mA
